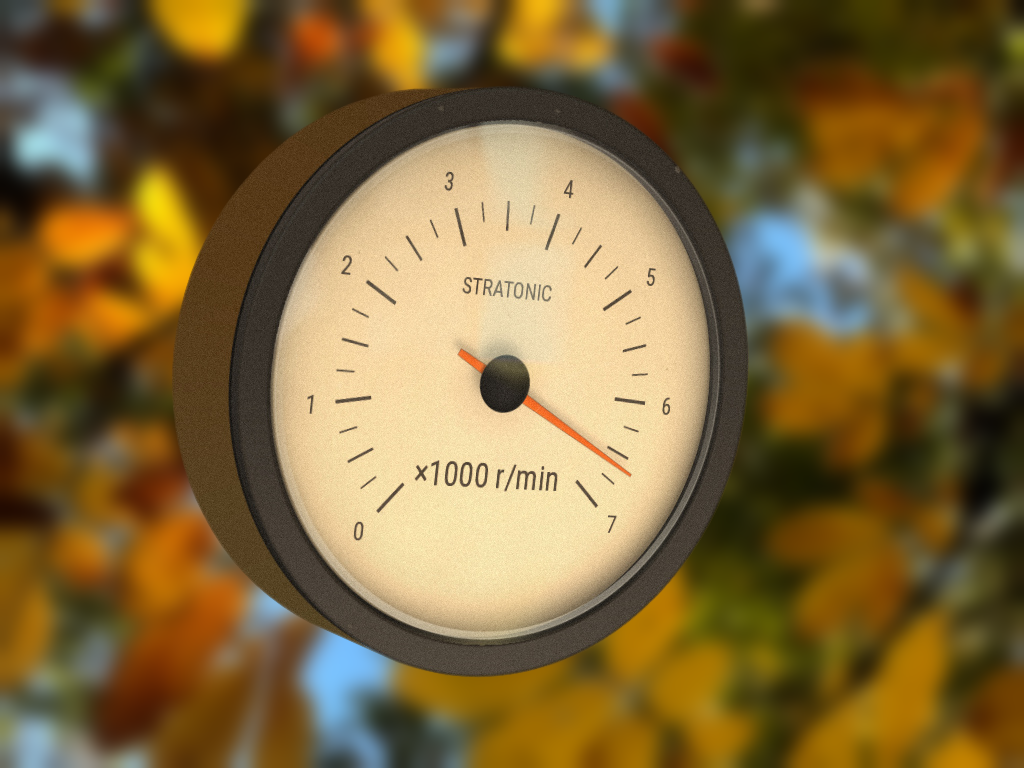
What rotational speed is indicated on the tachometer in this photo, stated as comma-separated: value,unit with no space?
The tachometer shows 6625,rpm
